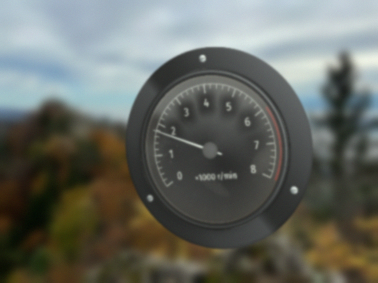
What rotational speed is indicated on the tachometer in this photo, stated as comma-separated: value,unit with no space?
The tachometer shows 1800,rpm
